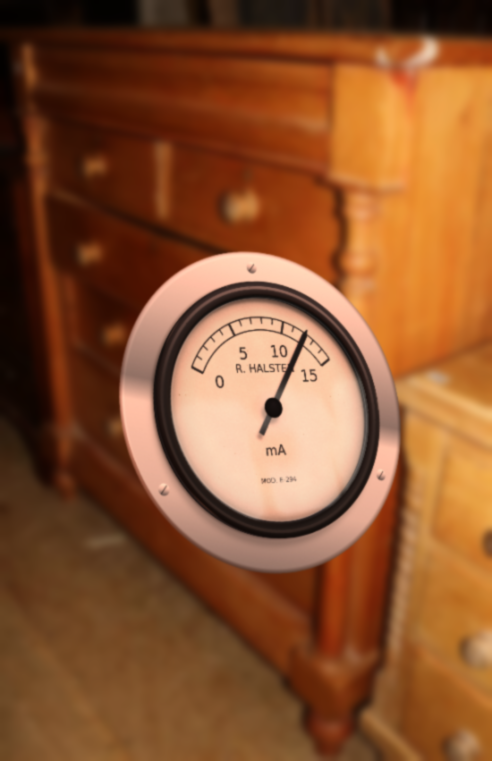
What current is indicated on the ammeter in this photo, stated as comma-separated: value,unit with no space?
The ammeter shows 12,mA
